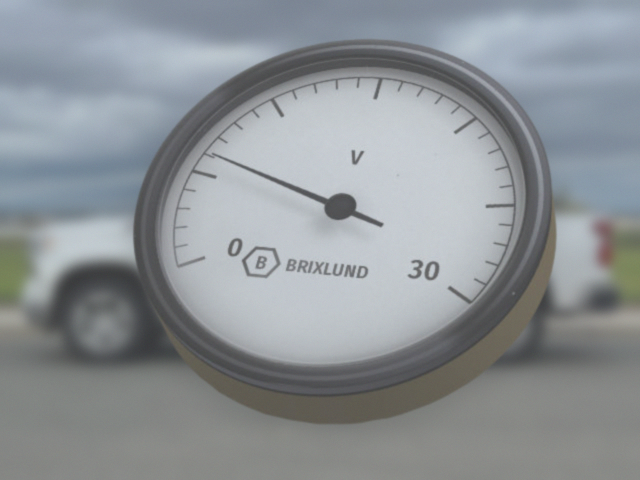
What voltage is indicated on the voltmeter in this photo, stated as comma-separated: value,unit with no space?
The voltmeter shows 6,V
